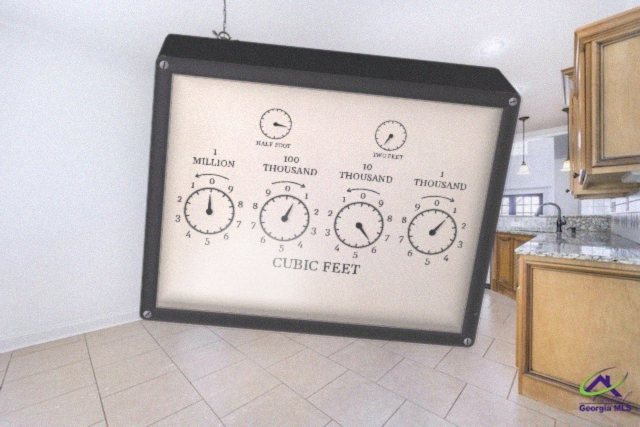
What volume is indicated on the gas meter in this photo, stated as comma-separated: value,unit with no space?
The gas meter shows 6100,ft³
